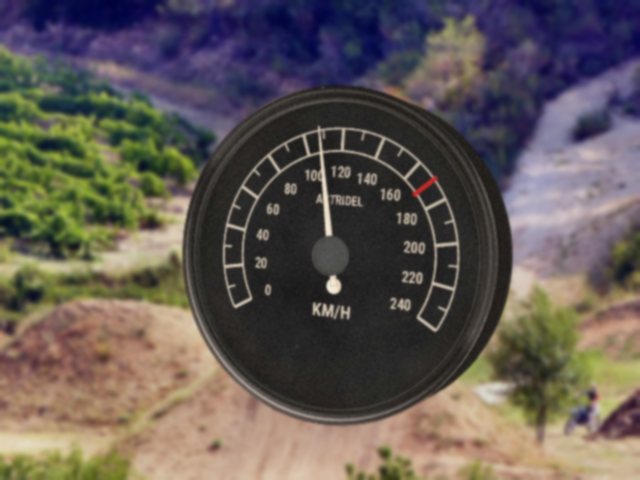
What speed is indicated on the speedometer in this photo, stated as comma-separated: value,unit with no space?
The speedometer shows 110,km/h
